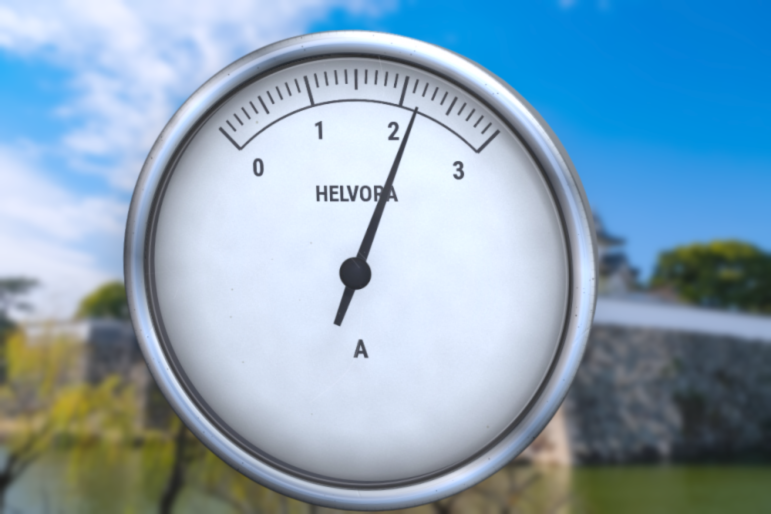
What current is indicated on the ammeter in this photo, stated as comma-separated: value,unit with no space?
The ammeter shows 2.2,A
